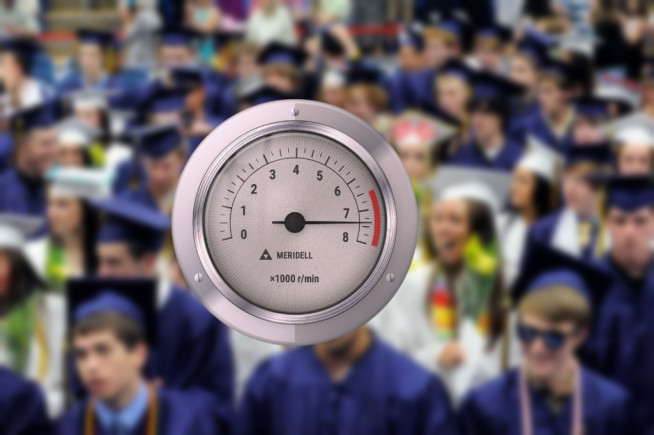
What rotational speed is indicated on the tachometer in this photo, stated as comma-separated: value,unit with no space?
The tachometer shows 7375,rpm
